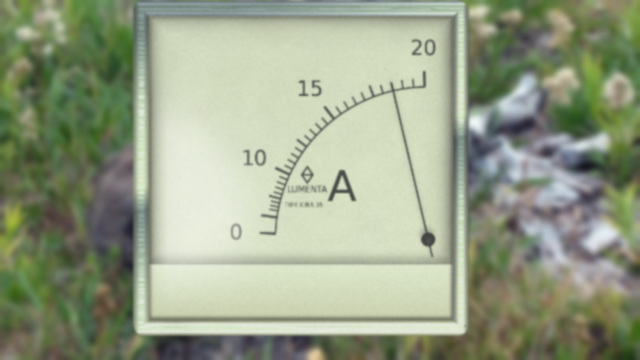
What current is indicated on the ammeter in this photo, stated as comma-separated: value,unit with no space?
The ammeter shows 18.5,A
